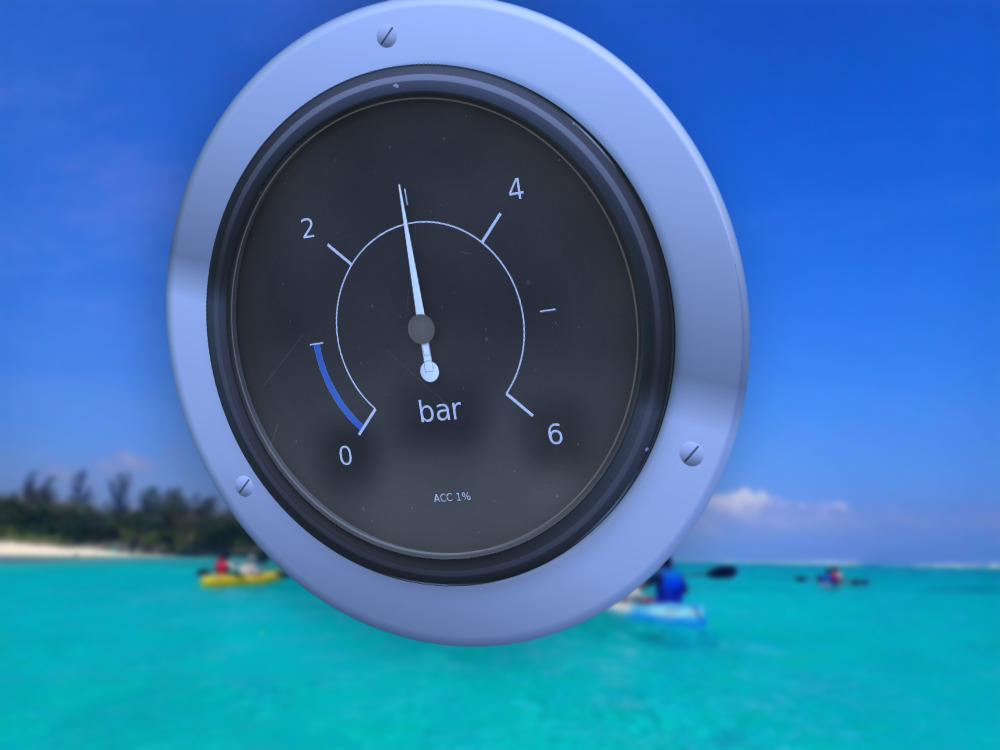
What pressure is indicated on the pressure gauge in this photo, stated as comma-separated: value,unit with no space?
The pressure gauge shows 3,bar
